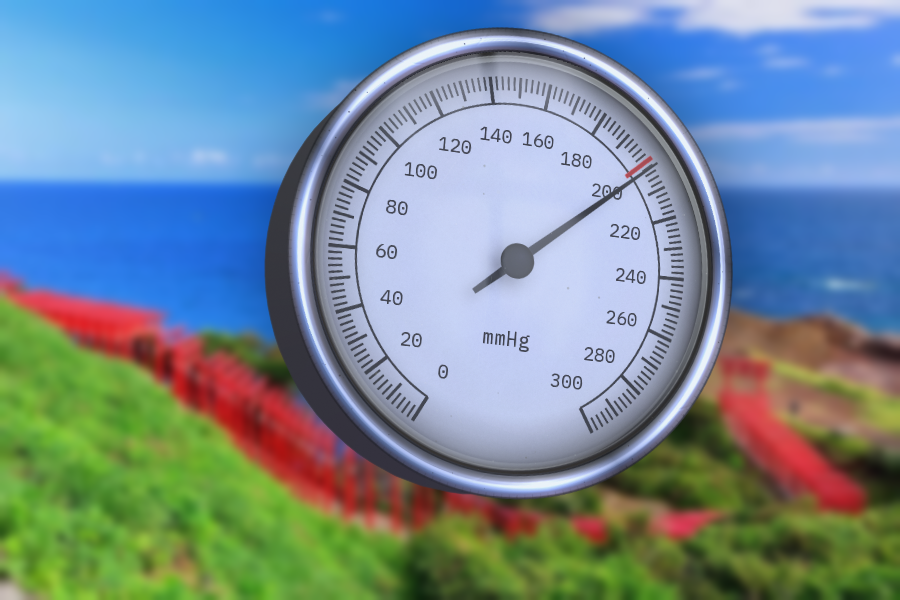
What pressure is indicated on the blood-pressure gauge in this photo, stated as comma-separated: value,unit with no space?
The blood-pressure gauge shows 202,mmHg
